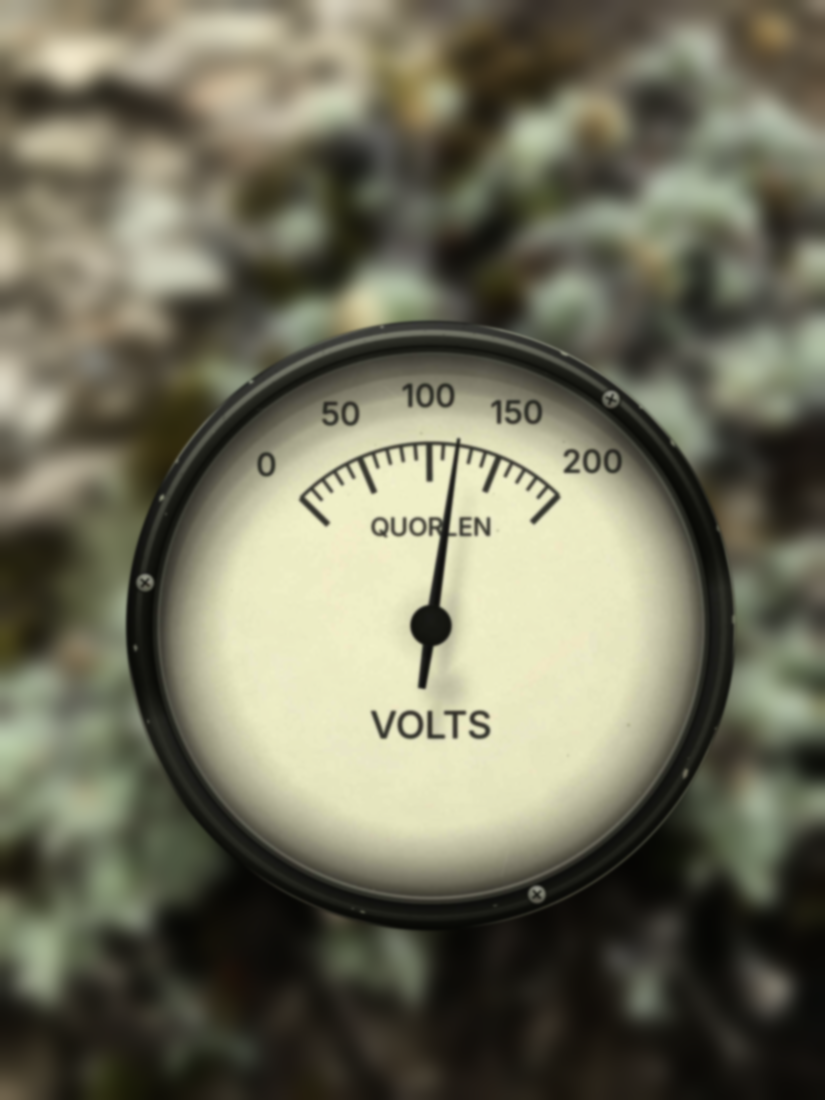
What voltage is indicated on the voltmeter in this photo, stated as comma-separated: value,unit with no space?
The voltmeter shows 120,V
